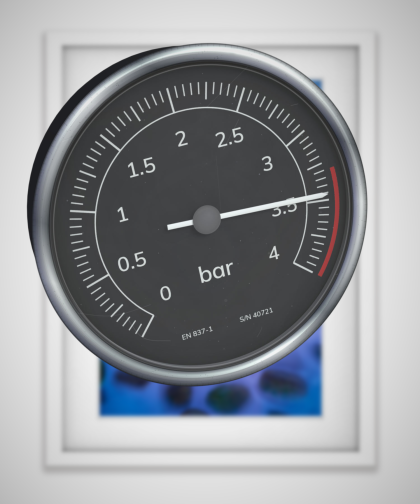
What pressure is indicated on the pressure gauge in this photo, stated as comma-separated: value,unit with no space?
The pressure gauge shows 3.45,bar
